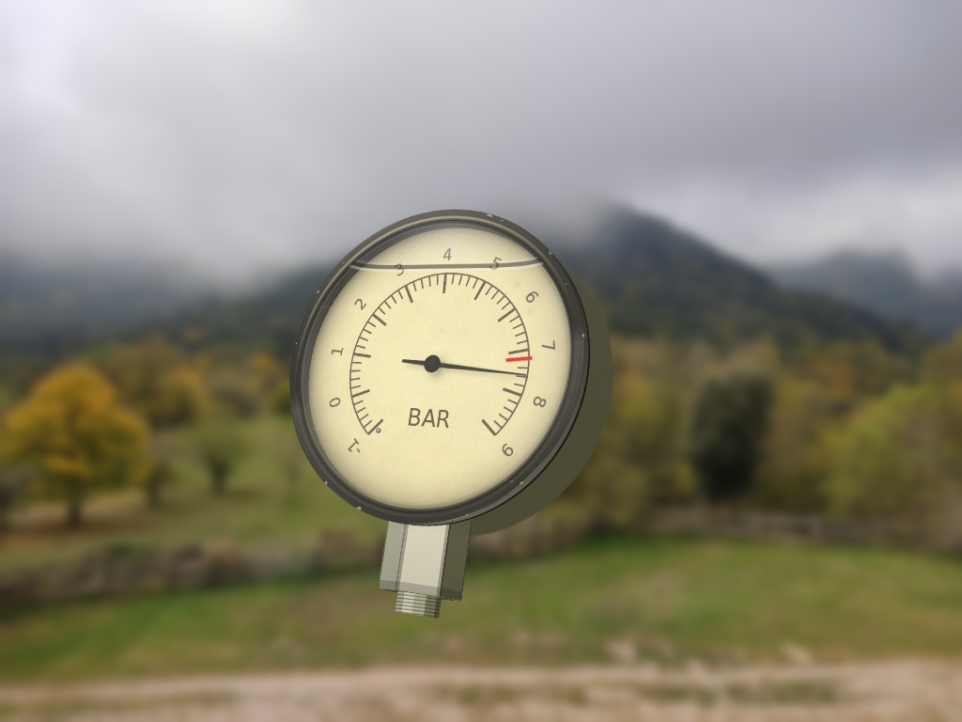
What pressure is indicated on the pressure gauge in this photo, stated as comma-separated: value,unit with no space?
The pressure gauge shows 7.6,bar
